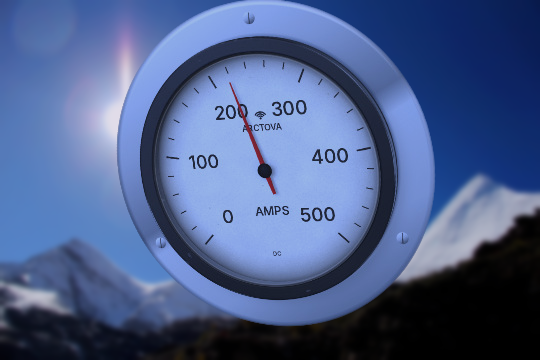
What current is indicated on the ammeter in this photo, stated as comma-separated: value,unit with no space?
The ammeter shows 220,A
